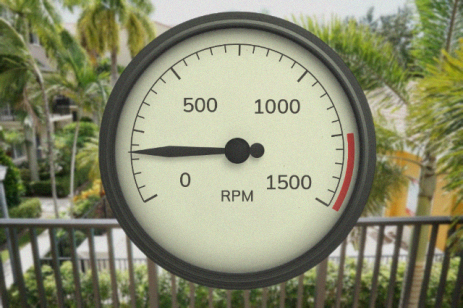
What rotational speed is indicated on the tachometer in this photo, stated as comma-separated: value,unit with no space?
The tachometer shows 175,rpm
